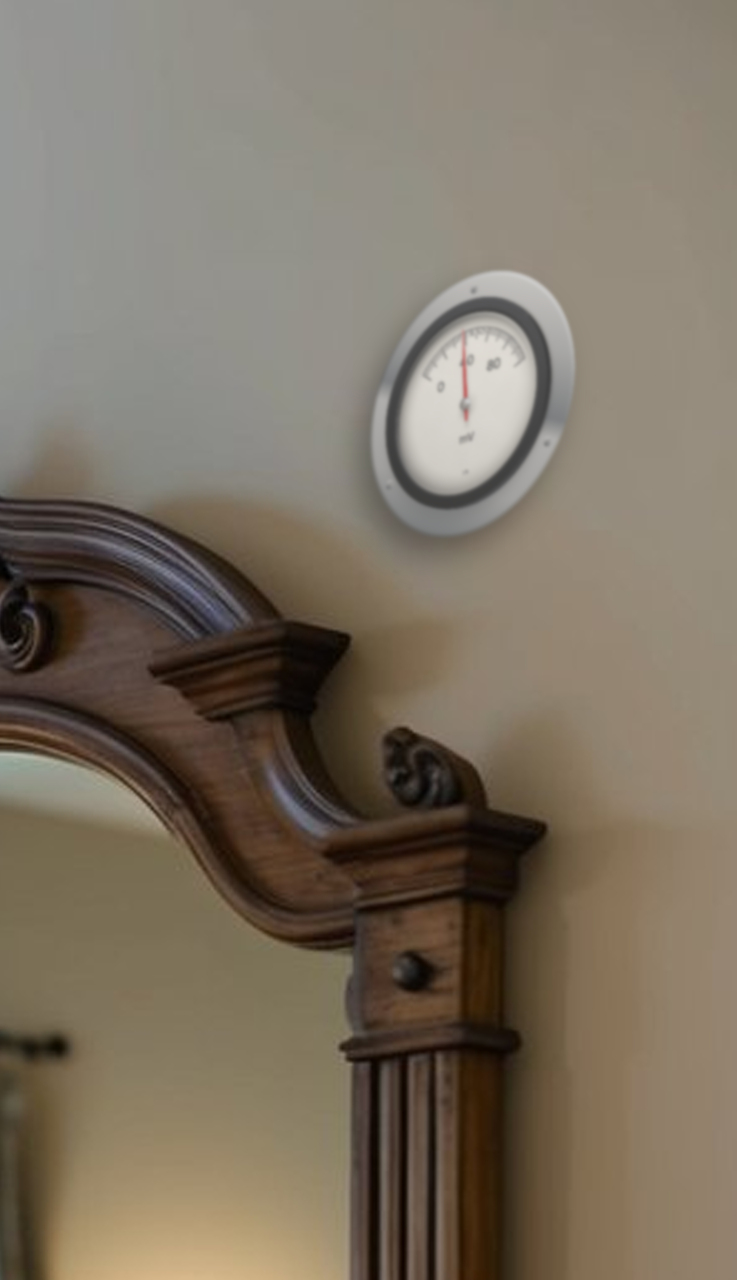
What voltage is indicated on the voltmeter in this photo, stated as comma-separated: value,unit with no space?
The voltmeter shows 40,mV
